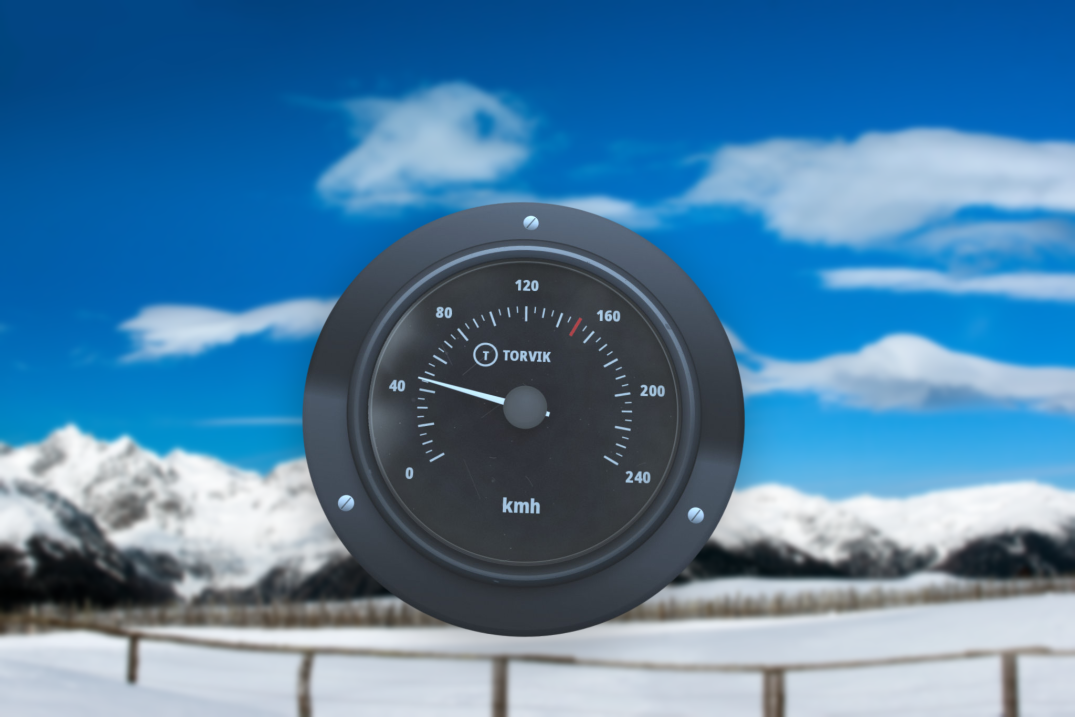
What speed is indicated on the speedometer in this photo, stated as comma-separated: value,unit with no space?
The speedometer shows 45,km/h
